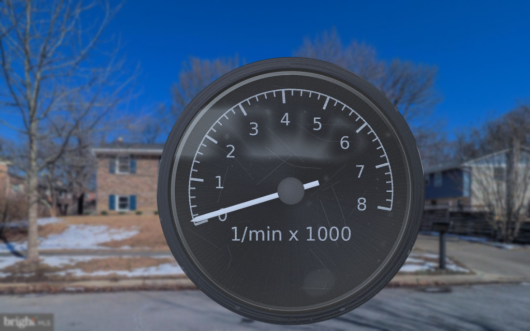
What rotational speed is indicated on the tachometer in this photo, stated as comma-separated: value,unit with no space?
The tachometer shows 100,rpm
